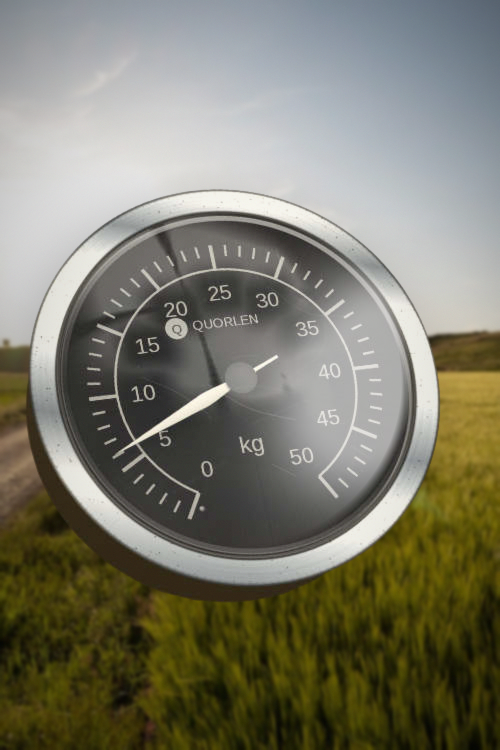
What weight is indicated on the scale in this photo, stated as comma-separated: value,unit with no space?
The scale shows 6,kg
